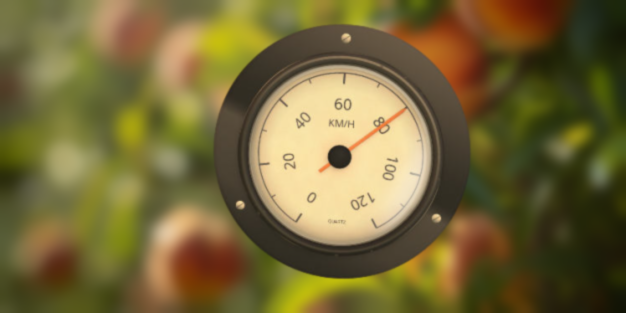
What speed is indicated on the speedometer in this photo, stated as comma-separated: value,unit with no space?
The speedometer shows 80,km/h
